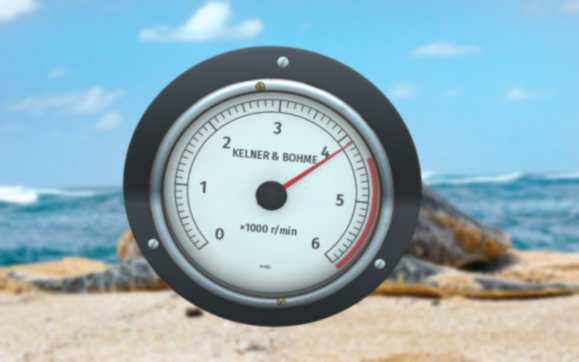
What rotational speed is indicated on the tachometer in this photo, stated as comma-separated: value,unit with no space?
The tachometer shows 4100,rpm
